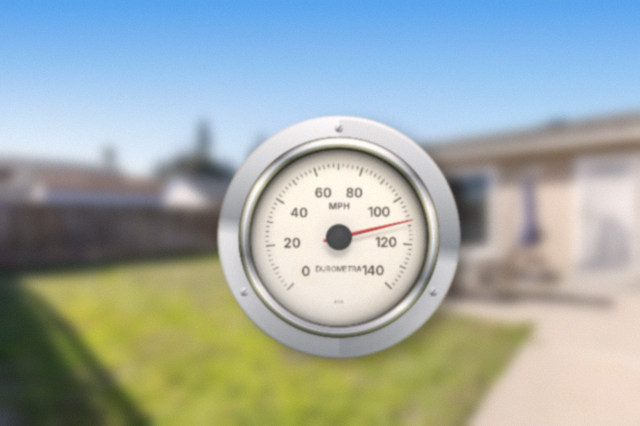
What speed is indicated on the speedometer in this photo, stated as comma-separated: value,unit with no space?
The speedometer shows 110,mph
